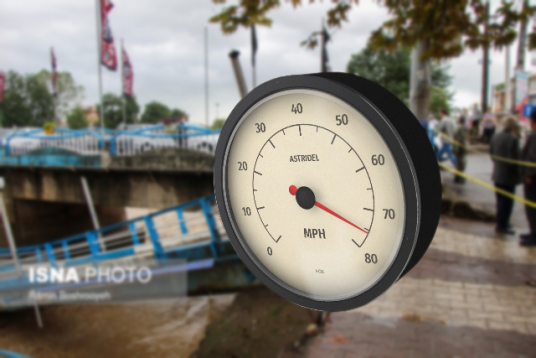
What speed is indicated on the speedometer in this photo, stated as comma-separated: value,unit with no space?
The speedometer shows 75,mph
